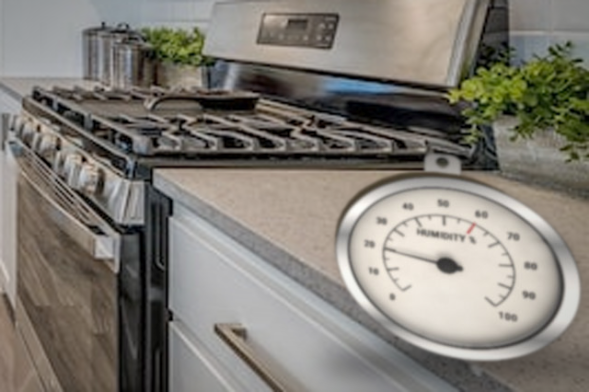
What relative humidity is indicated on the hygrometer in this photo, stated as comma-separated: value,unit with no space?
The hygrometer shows 20,%
